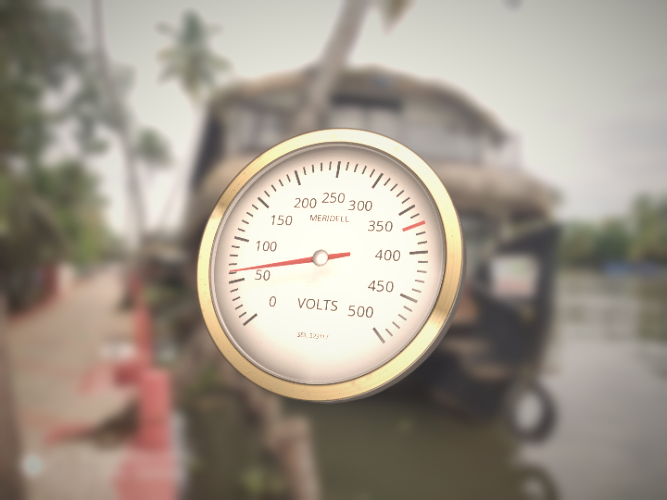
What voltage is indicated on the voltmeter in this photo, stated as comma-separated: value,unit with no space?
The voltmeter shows 60,V
